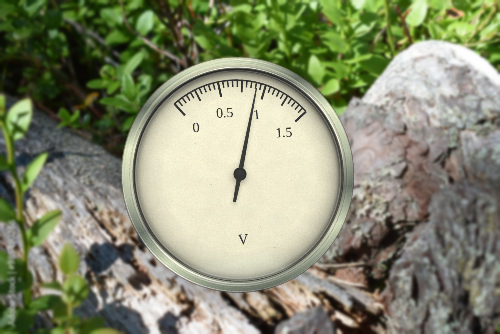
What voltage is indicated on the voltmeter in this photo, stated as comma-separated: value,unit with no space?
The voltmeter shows 0.9,V
